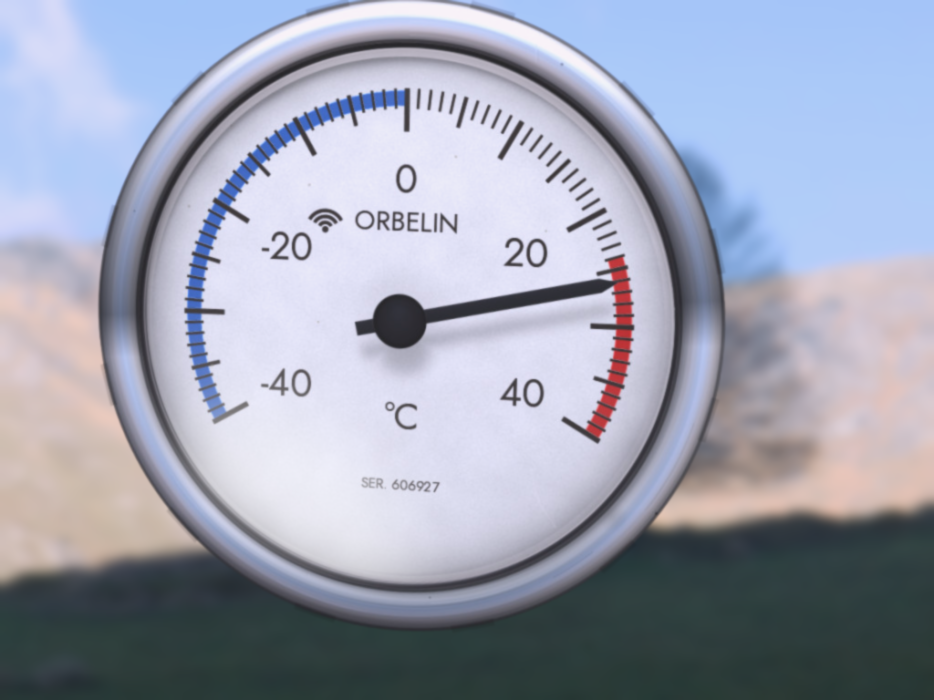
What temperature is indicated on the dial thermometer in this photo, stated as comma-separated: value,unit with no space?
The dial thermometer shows 26,°C
